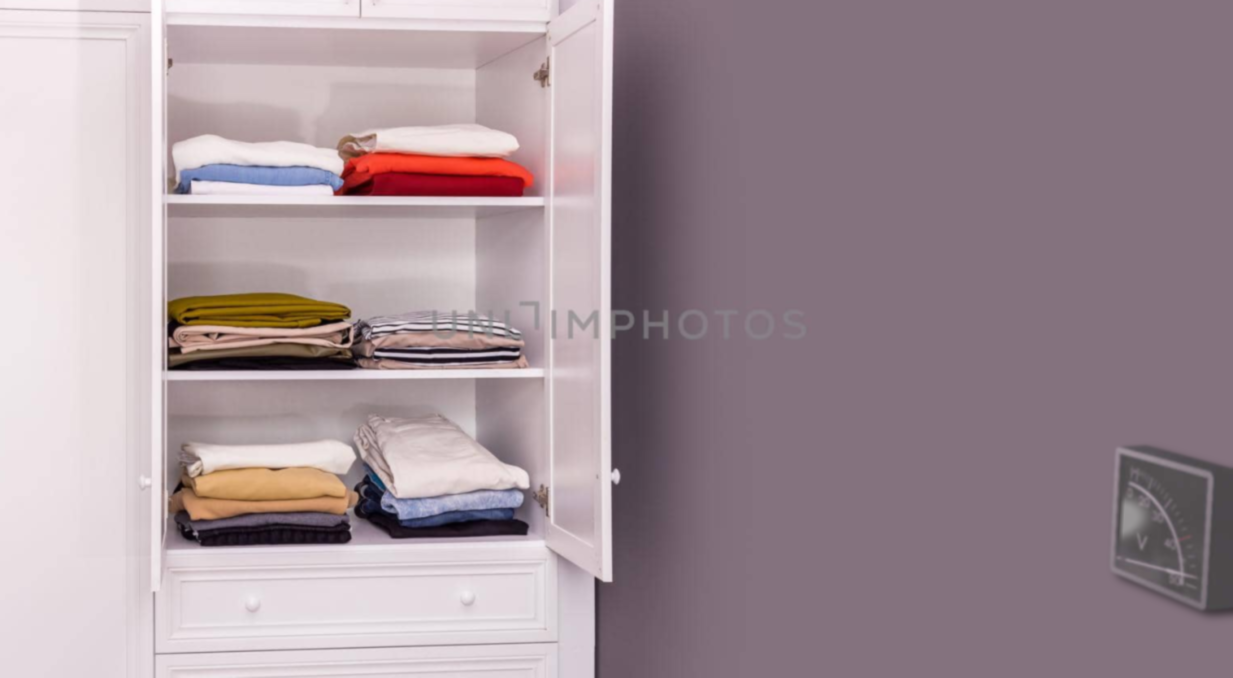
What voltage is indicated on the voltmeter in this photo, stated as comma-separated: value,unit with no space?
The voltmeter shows 48,V
